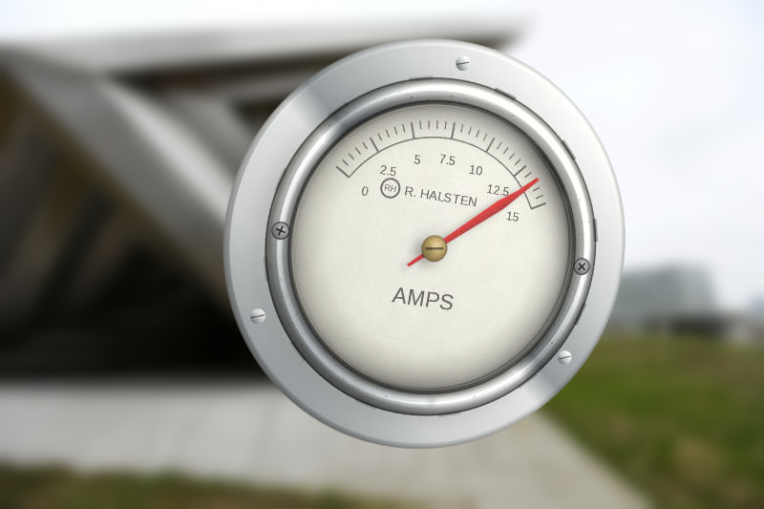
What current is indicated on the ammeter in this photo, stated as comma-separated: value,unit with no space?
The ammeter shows 13.5,A
